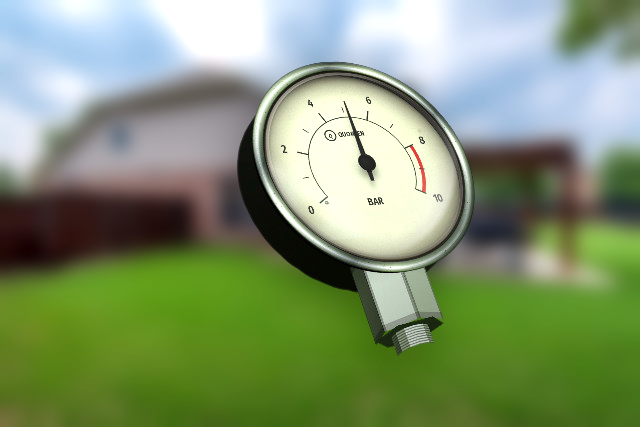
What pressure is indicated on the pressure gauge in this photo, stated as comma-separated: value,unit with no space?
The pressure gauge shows 5,bar
